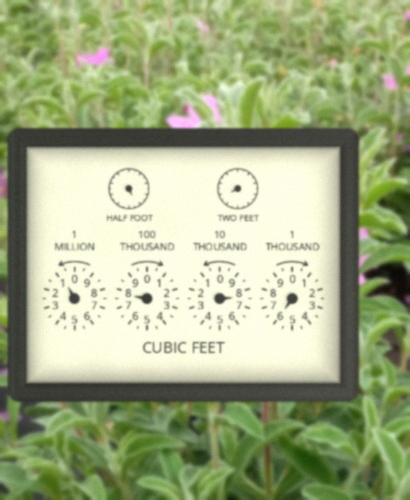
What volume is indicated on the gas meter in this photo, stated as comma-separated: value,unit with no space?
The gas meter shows 77600,ft³
